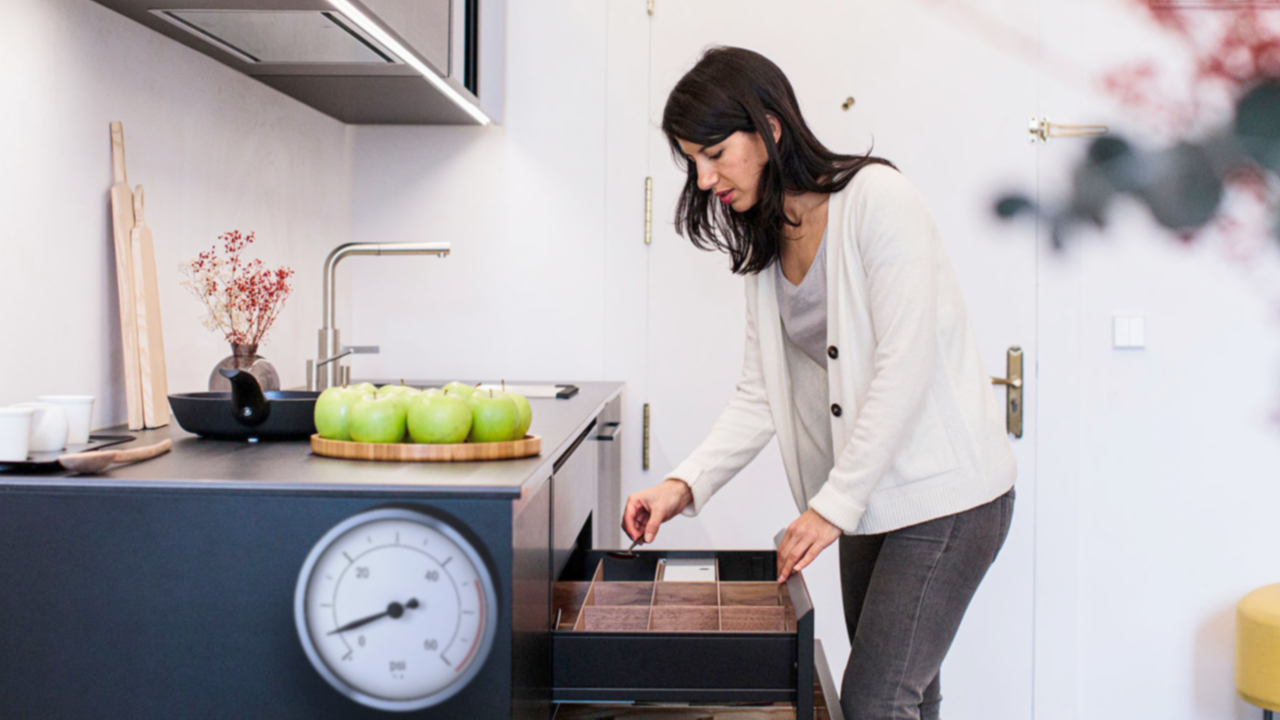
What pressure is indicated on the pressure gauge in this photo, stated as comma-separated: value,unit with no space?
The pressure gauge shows 5,psi
